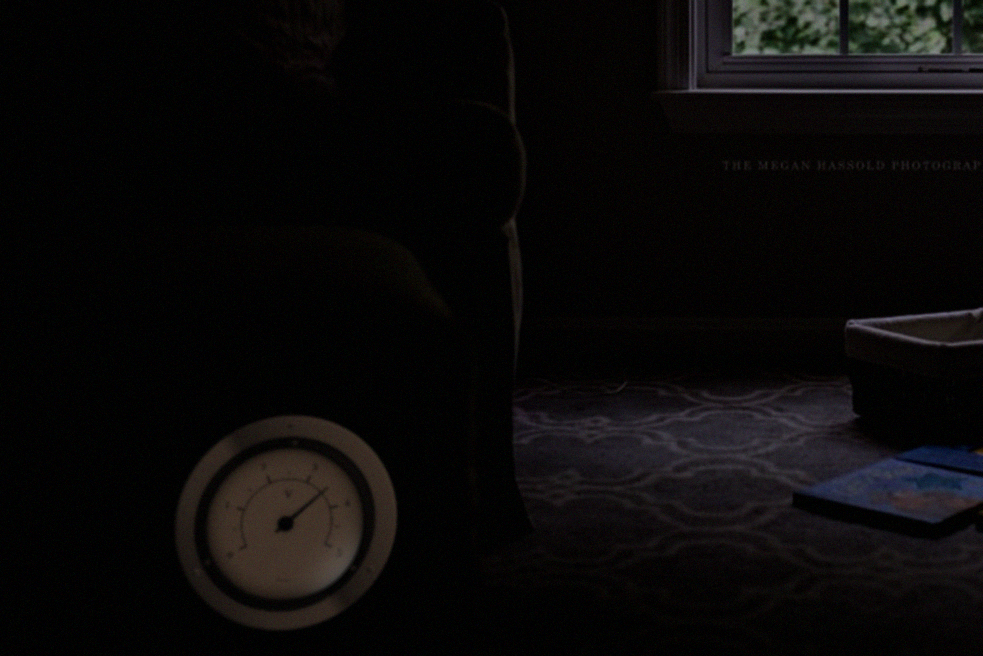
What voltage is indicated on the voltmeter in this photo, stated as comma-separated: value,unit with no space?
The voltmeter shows 3.5,V
